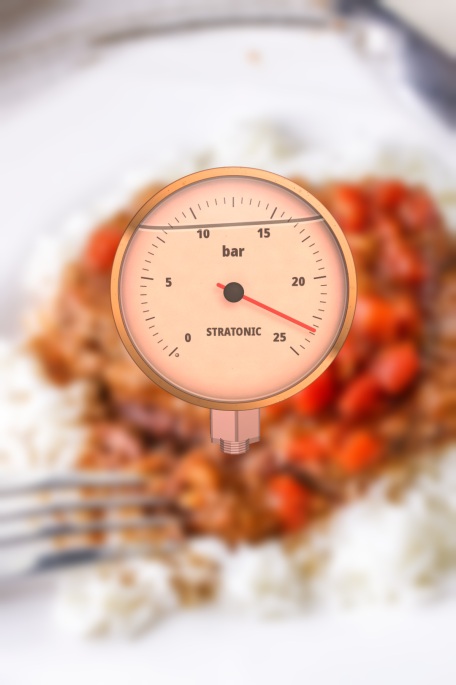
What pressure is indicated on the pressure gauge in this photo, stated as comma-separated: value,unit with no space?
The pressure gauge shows 23.25,bar
